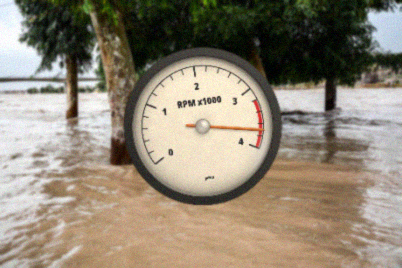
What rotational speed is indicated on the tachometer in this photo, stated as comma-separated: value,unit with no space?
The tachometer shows 3700,rpm
